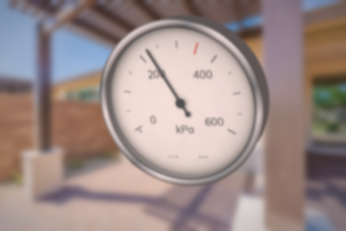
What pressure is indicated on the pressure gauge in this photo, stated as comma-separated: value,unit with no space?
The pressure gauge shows 225,kPa
